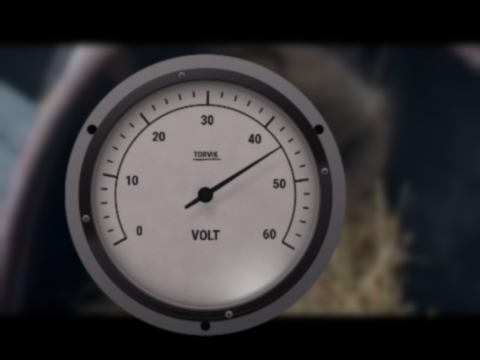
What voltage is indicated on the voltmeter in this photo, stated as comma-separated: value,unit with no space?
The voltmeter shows 44,V
